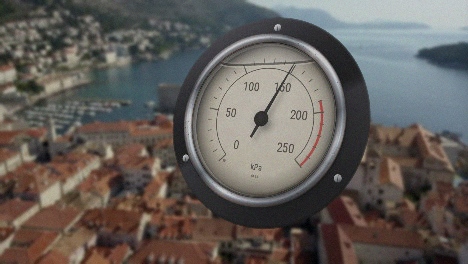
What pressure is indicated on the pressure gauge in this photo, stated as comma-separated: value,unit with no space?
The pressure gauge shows 150,kPa
